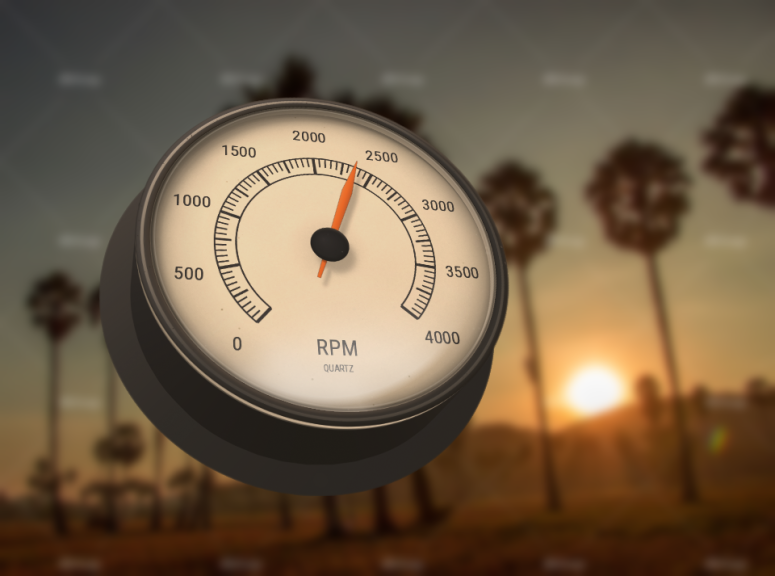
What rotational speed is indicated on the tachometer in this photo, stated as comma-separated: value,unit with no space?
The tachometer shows 2350,rpm
